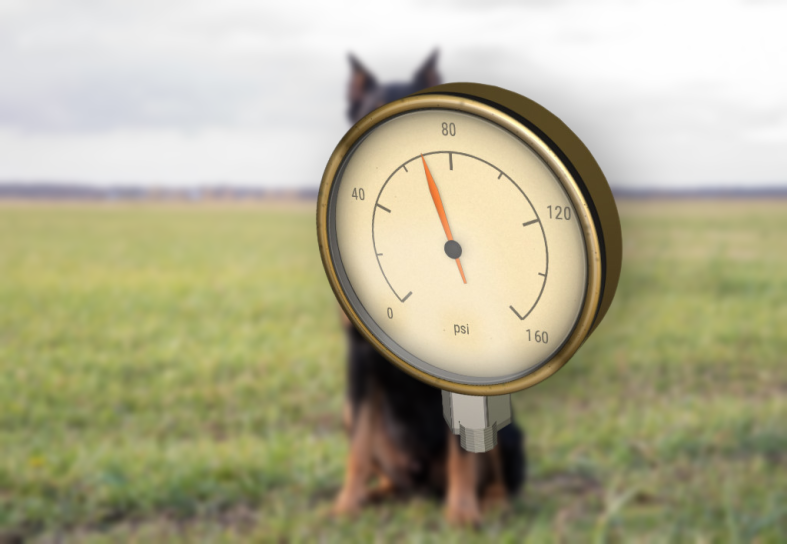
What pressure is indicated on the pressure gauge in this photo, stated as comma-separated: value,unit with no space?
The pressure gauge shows 70,psi
